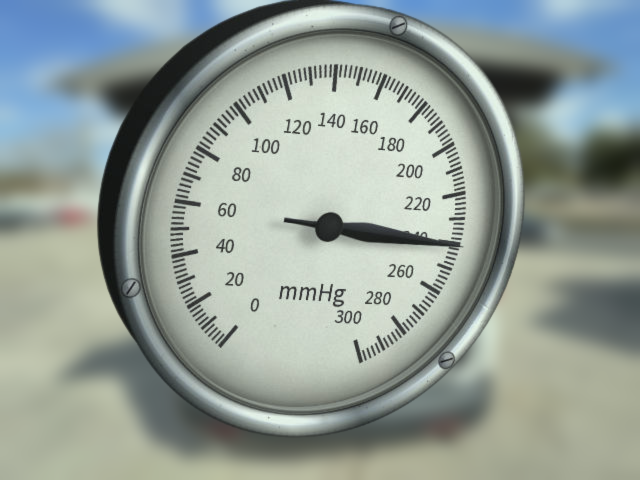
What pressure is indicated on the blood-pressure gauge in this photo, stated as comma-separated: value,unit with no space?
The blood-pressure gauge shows 240,mmHg
